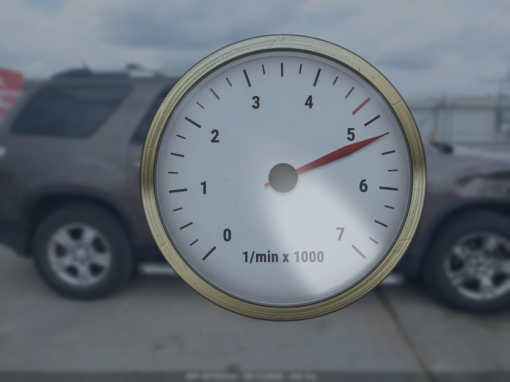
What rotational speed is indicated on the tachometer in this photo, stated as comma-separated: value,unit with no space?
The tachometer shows 5250,rpm
